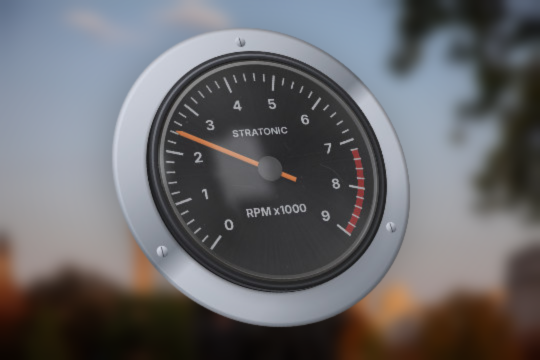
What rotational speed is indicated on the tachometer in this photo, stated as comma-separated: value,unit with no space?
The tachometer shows 2400,rpm
